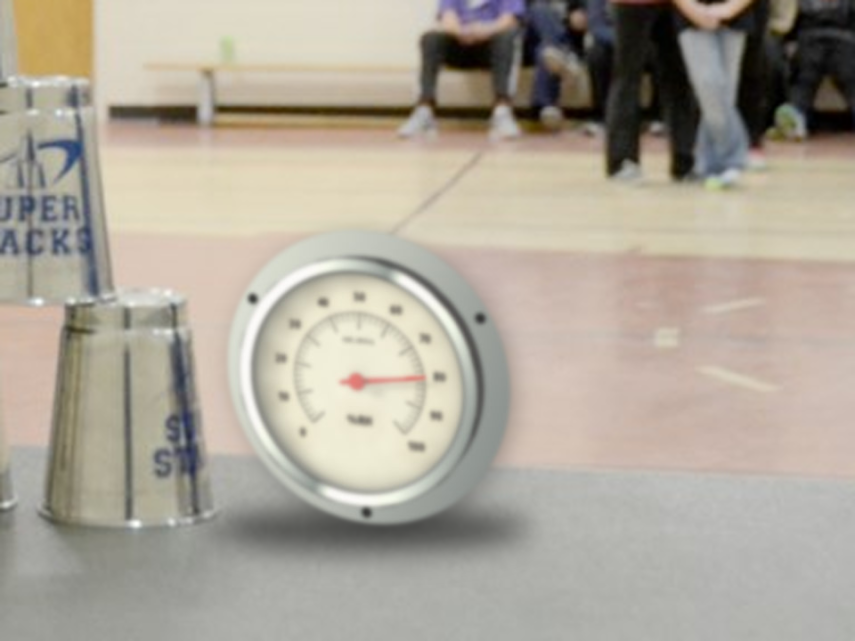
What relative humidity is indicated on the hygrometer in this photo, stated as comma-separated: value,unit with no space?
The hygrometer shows 80,%
